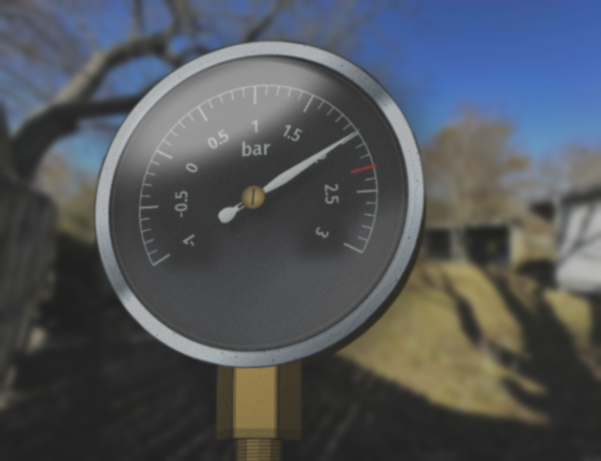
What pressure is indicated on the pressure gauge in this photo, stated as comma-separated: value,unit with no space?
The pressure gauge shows 2,bar
